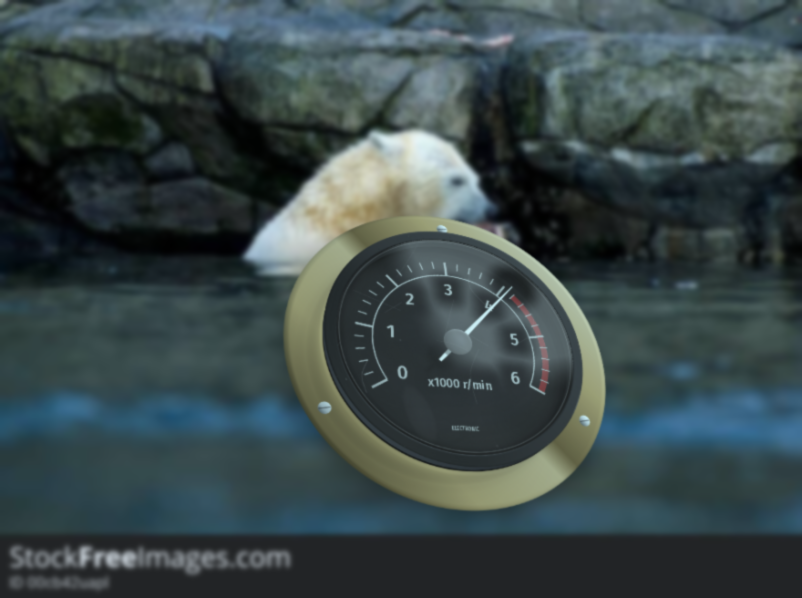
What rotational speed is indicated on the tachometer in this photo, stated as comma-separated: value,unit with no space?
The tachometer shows 4100,rpm
